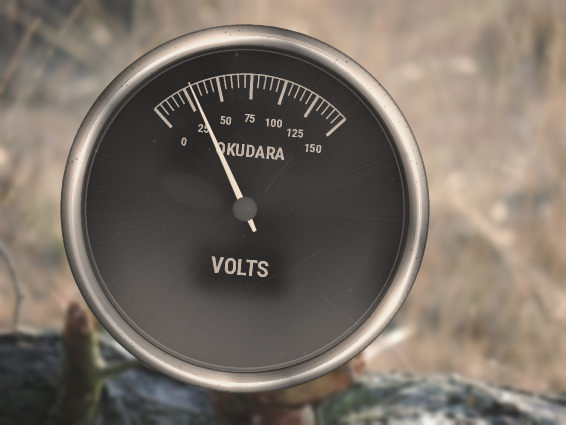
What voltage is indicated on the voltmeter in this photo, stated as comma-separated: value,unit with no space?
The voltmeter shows 30,V
